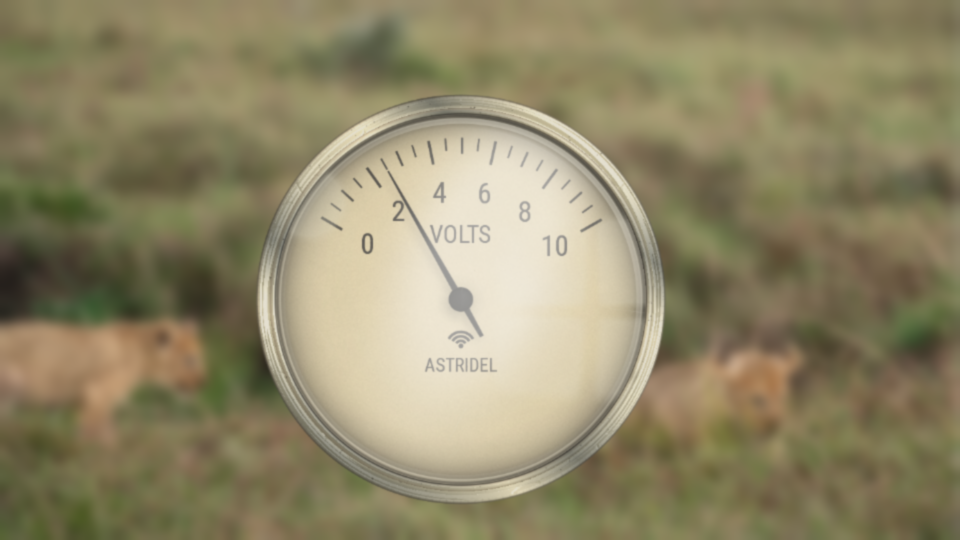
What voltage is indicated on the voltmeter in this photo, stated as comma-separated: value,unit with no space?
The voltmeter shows 2.5,V
